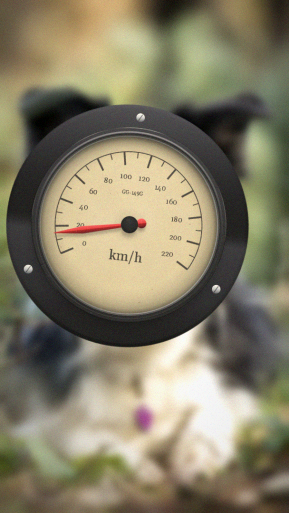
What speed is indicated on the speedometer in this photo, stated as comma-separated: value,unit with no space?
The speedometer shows 15,km/h
